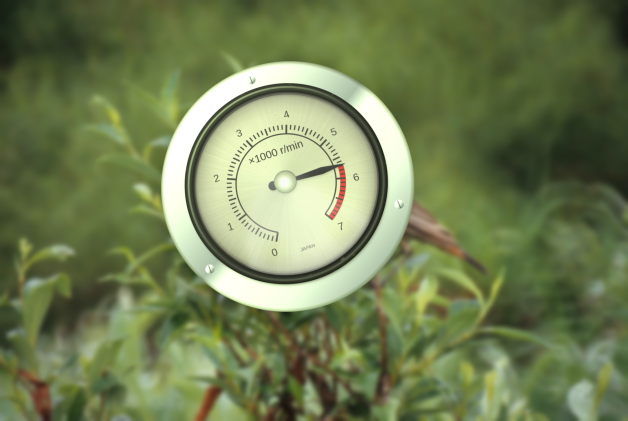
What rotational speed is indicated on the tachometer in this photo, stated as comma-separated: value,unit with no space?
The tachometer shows 5700,rpm
